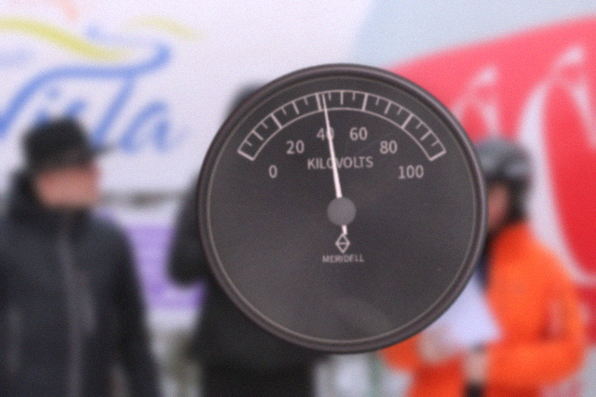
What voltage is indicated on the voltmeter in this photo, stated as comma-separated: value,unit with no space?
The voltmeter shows 42.5,kV
